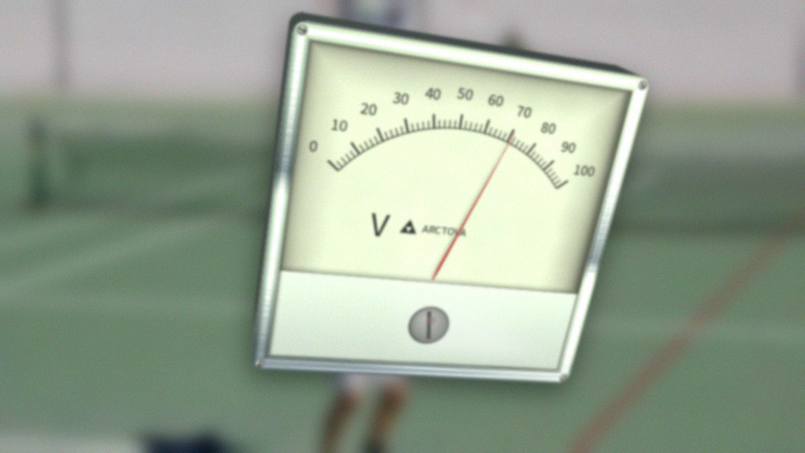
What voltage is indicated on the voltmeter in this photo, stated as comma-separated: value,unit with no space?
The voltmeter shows 70,V
